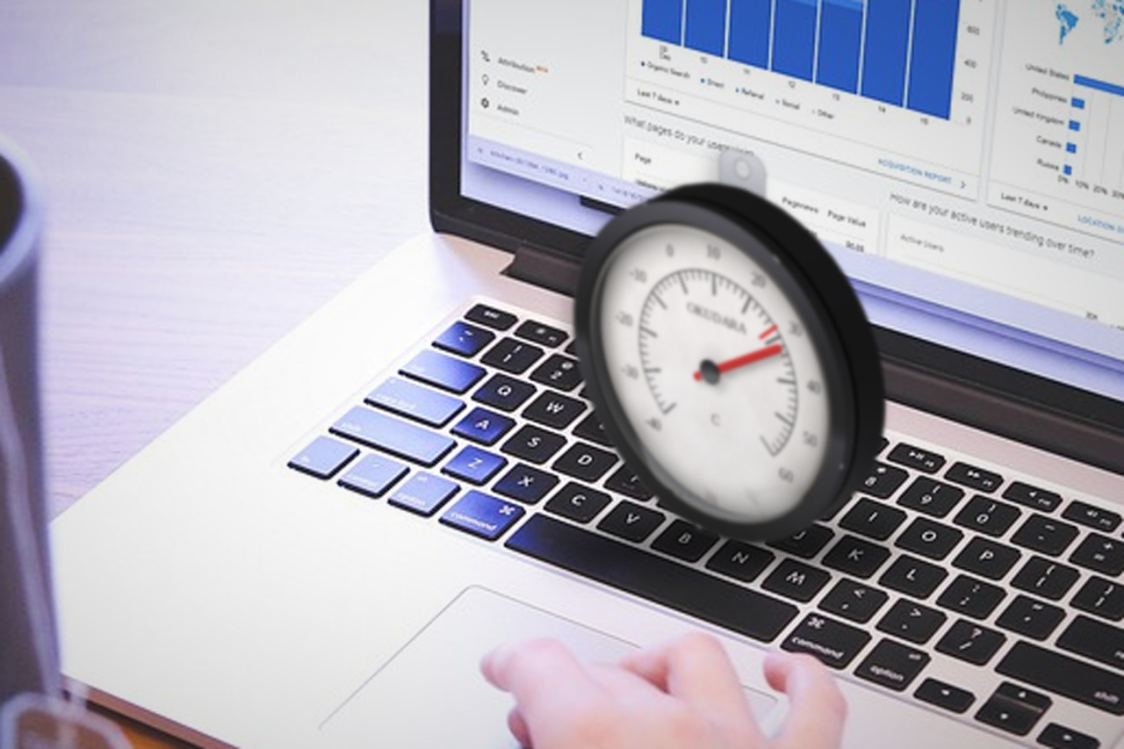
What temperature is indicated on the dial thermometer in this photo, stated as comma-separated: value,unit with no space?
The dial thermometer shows 32,°C
